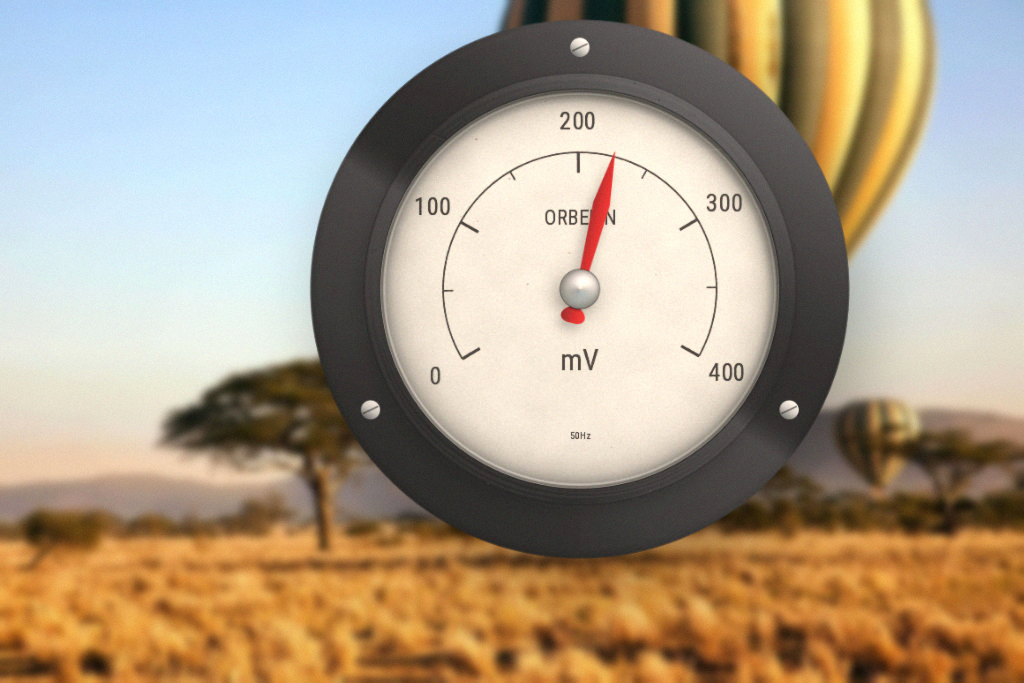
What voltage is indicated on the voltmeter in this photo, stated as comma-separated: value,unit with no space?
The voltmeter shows 225,mV
